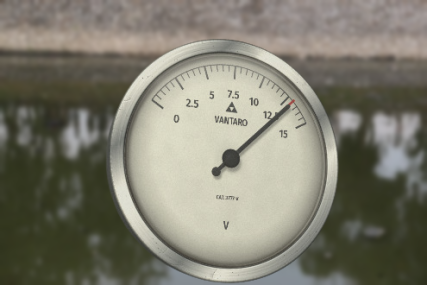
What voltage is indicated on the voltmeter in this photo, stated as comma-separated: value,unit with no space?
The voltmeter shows 13,V
